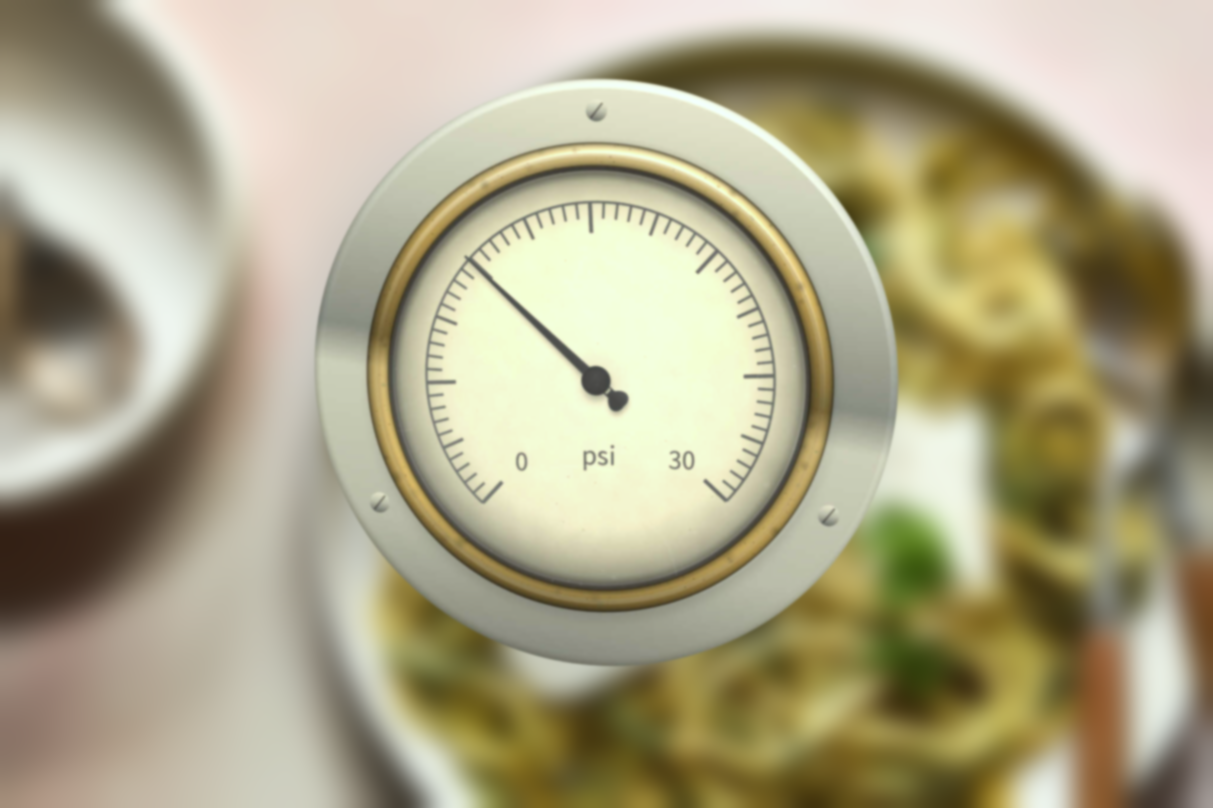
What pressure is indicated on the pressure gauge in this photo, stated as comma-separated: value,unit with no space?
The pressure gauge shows 10,psi
